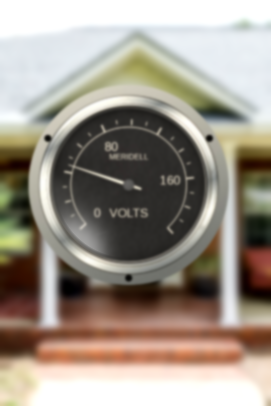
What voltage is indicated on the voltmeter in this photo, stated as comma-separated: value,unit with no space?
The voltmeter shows 45,V
